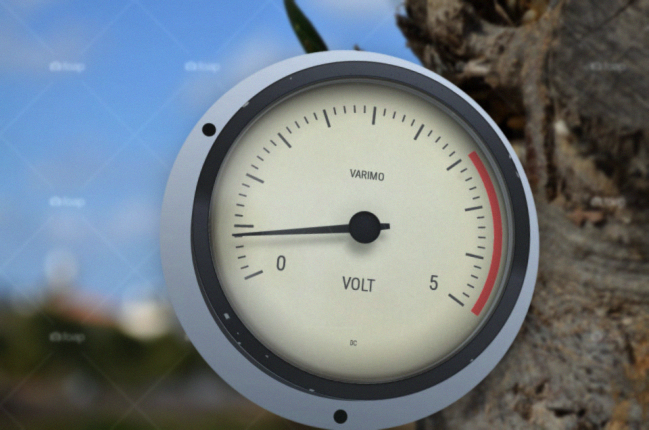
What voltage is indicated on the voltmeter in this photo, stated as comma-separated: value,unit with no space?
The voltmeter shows 0.4,V
